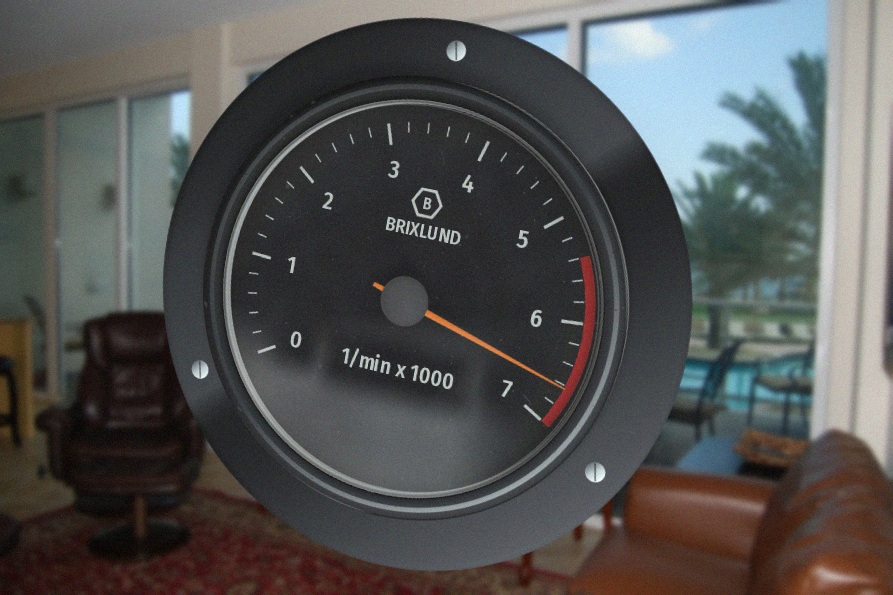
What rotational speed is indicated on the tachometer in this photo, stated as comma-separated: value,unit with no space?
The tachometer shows 6600,rpm
